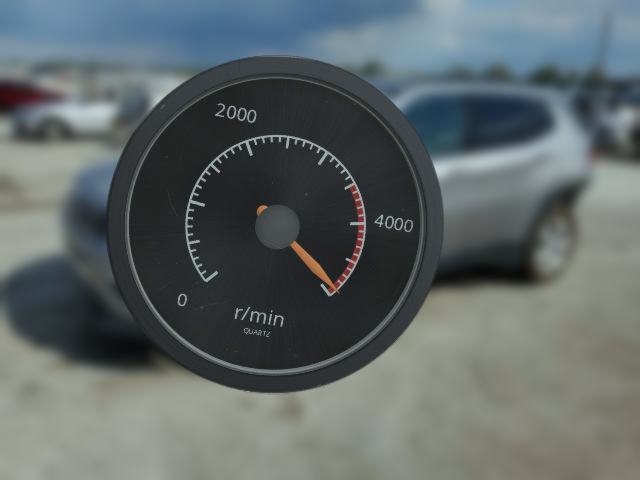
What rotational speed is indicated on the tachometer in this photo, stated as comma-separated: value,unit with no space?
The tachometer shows 4900,rpm
